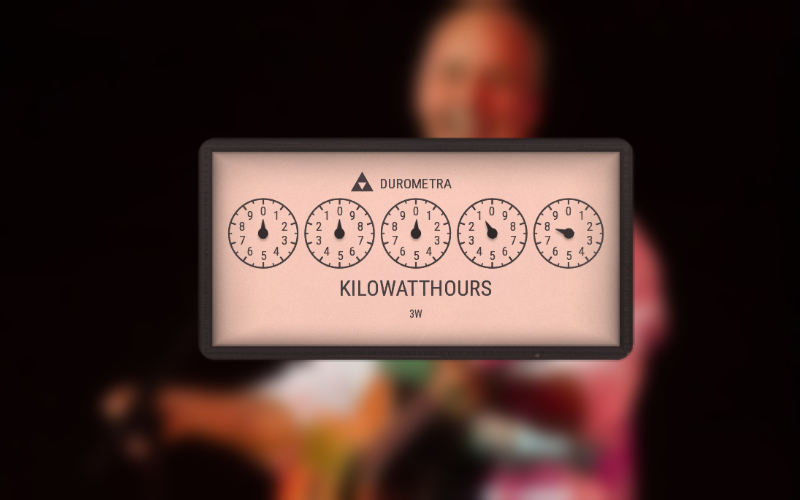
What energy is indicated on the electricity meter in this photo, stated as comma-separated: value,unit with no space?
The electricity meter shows 8,kWh
